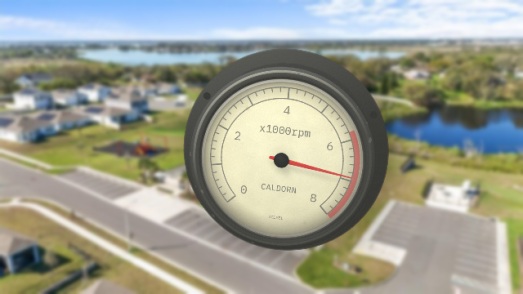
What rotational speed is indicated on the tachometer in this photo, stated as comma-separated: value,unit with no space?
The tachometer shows 6900,rpm
